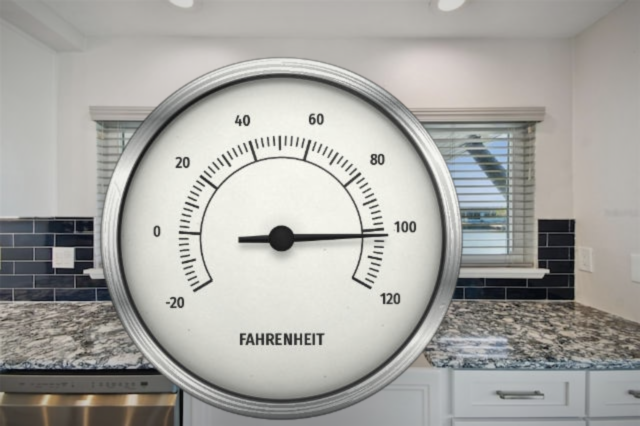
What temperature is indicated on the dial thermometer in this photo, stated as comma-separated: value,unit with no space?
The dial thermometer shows 102,°F
